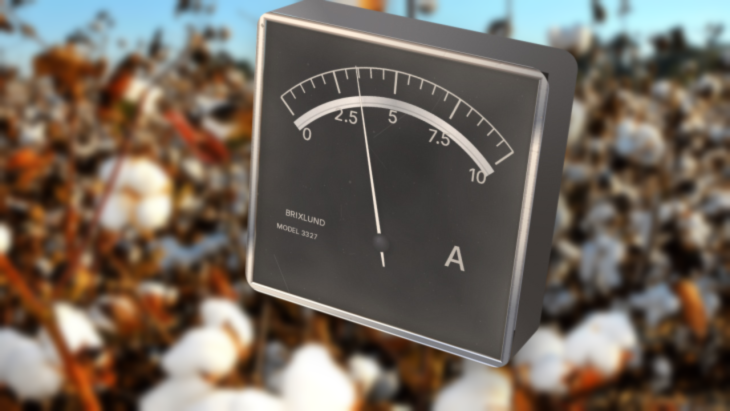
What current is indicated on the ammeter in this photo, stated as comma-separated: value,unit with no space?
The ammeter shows 3.5,A
